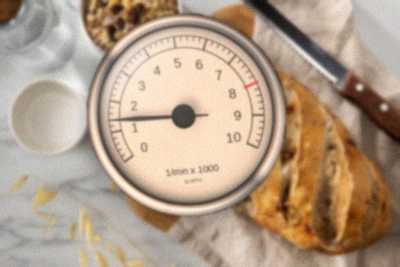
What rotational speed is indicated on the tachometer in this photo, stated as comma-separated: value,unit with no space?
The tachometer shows 1400,rpm
